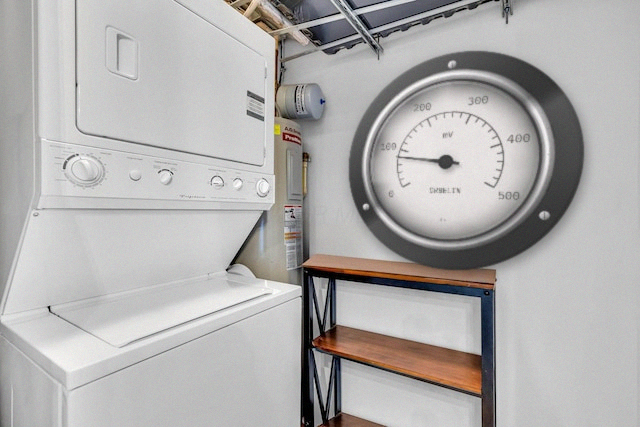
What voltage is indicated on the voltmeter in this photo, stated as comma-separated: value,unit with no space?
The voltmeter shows 80,mV
